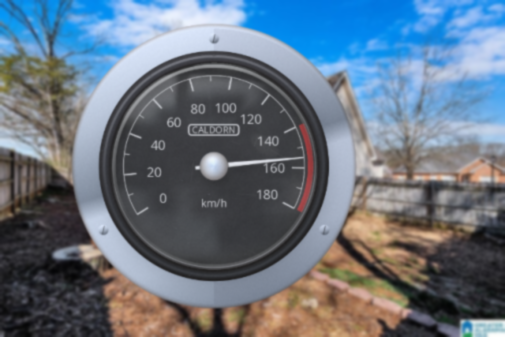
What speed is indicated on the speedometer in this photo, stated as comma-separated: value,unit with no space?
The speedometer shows 155,km/h
